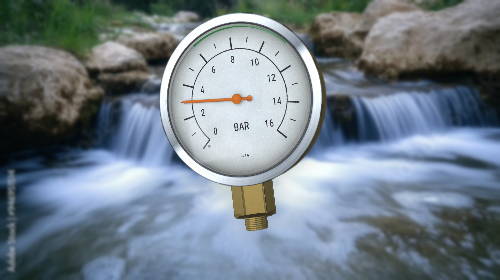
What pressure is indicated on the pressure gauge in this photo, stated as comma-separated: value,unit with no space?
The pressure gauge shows 3,bar
